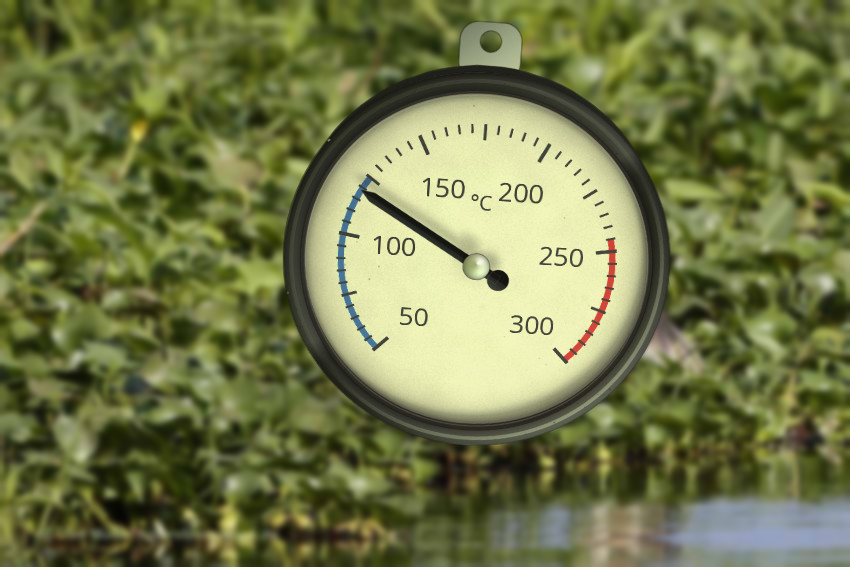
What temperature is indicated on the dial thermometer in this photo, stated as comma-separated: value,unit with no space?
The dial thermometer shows 120,°C
